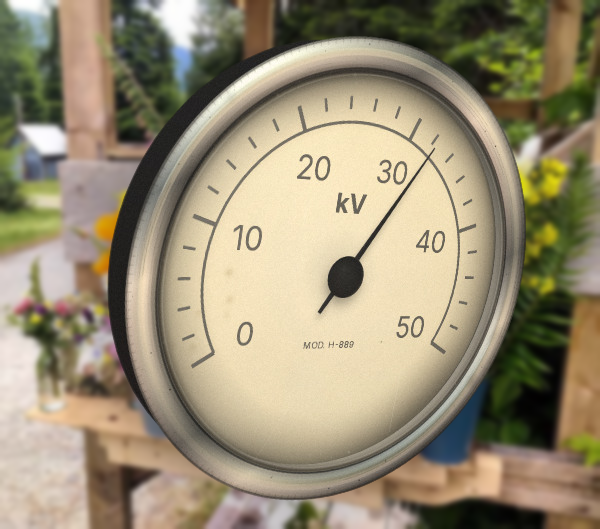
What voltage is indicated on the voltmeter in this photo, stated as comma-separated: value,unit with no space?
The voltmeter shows 32,kV
